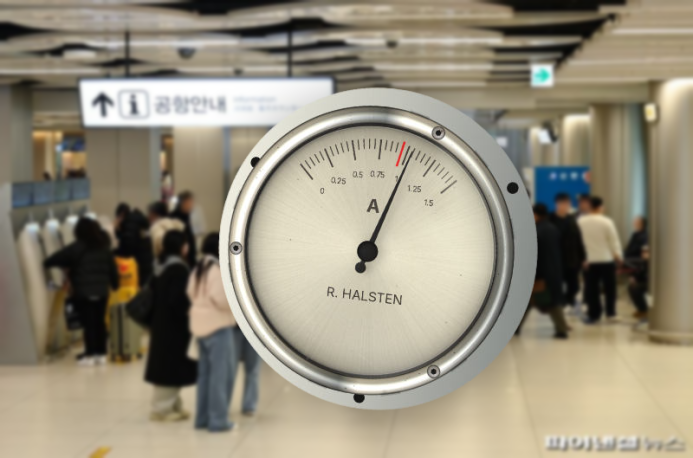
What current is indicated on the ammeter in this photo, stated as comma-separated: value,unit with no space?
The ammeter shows 1.05,A
